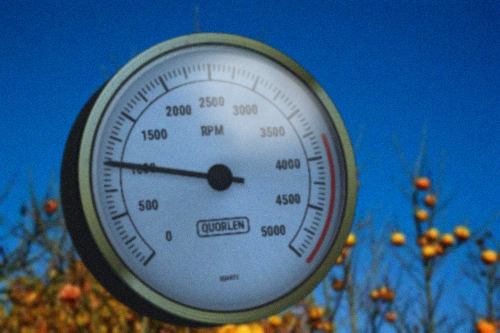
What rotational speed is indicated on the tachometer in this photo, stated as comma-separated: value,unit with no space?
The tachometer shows 1000,rpm
